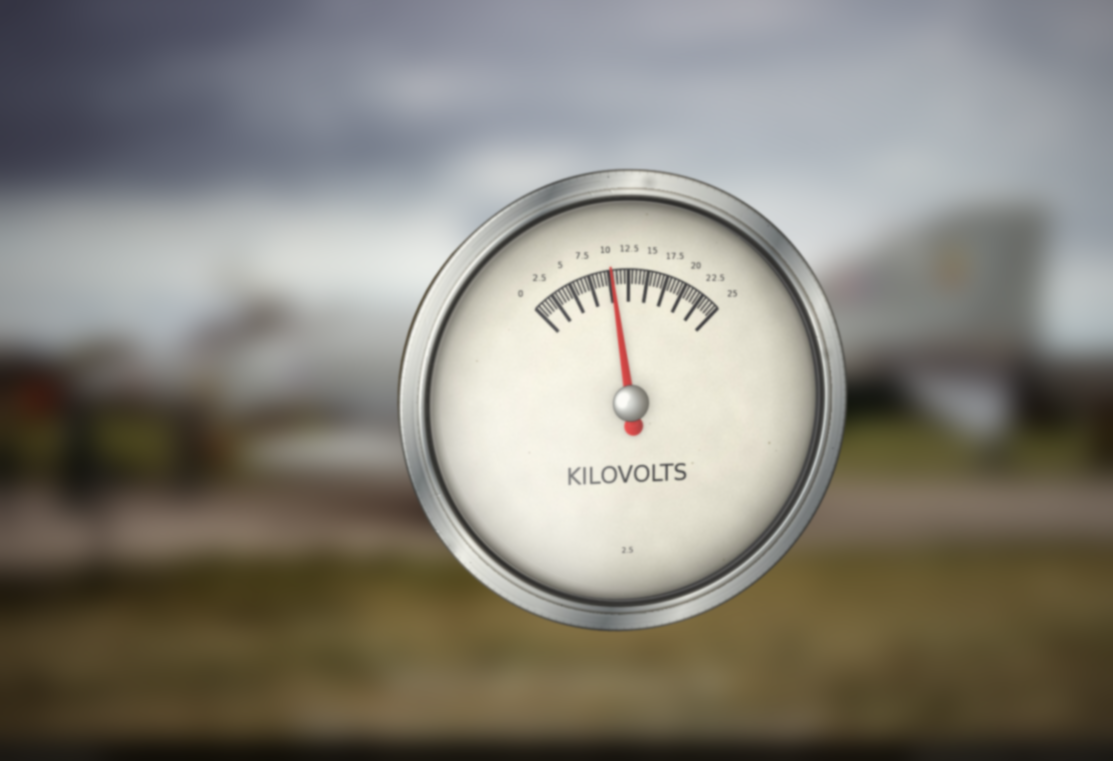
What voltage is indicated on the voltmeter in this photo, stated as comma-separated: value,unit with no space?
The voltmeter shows 10,kV
